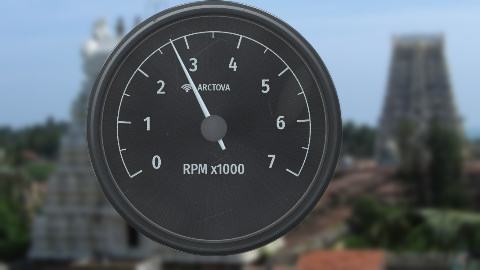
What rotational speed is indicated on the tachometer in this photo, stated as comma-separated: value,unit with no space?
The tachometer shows 2750,rpm
